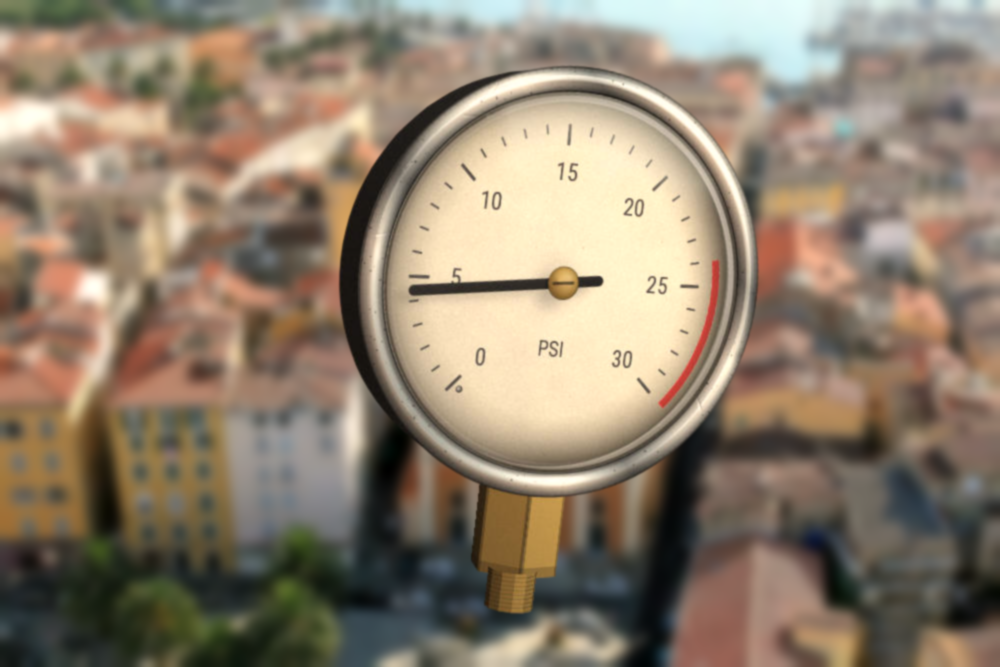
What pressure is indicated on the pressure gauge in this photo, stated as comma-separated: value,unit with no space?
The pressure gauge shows 4.5,psi
